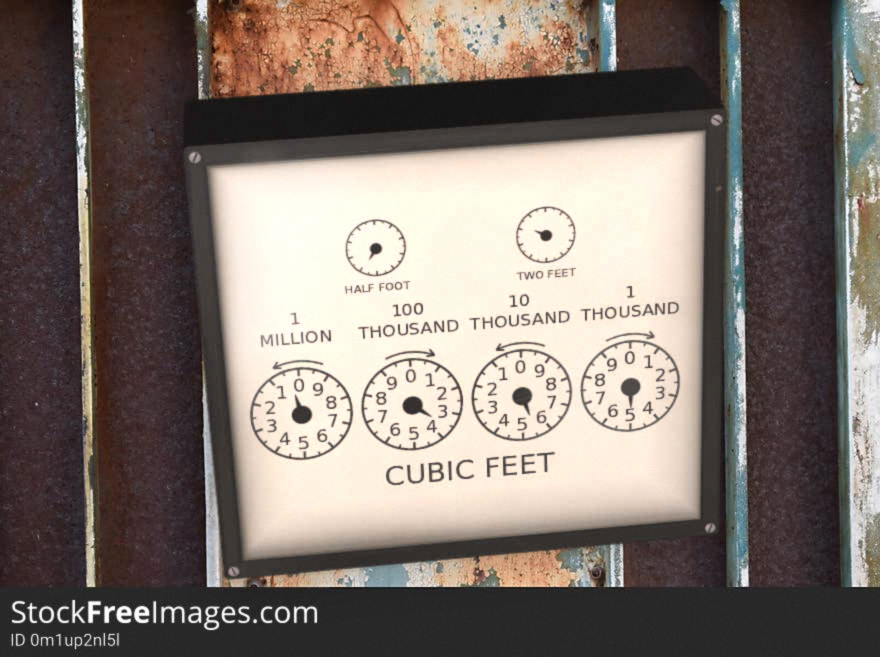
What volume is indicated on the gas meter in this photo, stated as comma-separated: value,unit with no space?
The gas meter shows 35500,ft³
